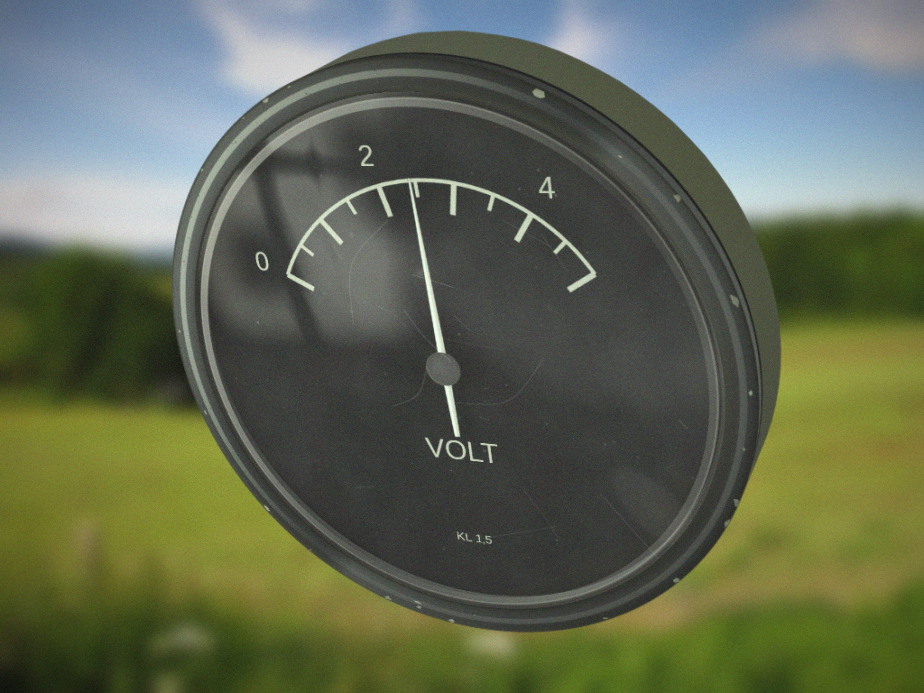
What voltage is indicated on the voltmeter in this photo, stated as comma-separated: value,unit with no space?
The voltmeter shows 2.5,V
